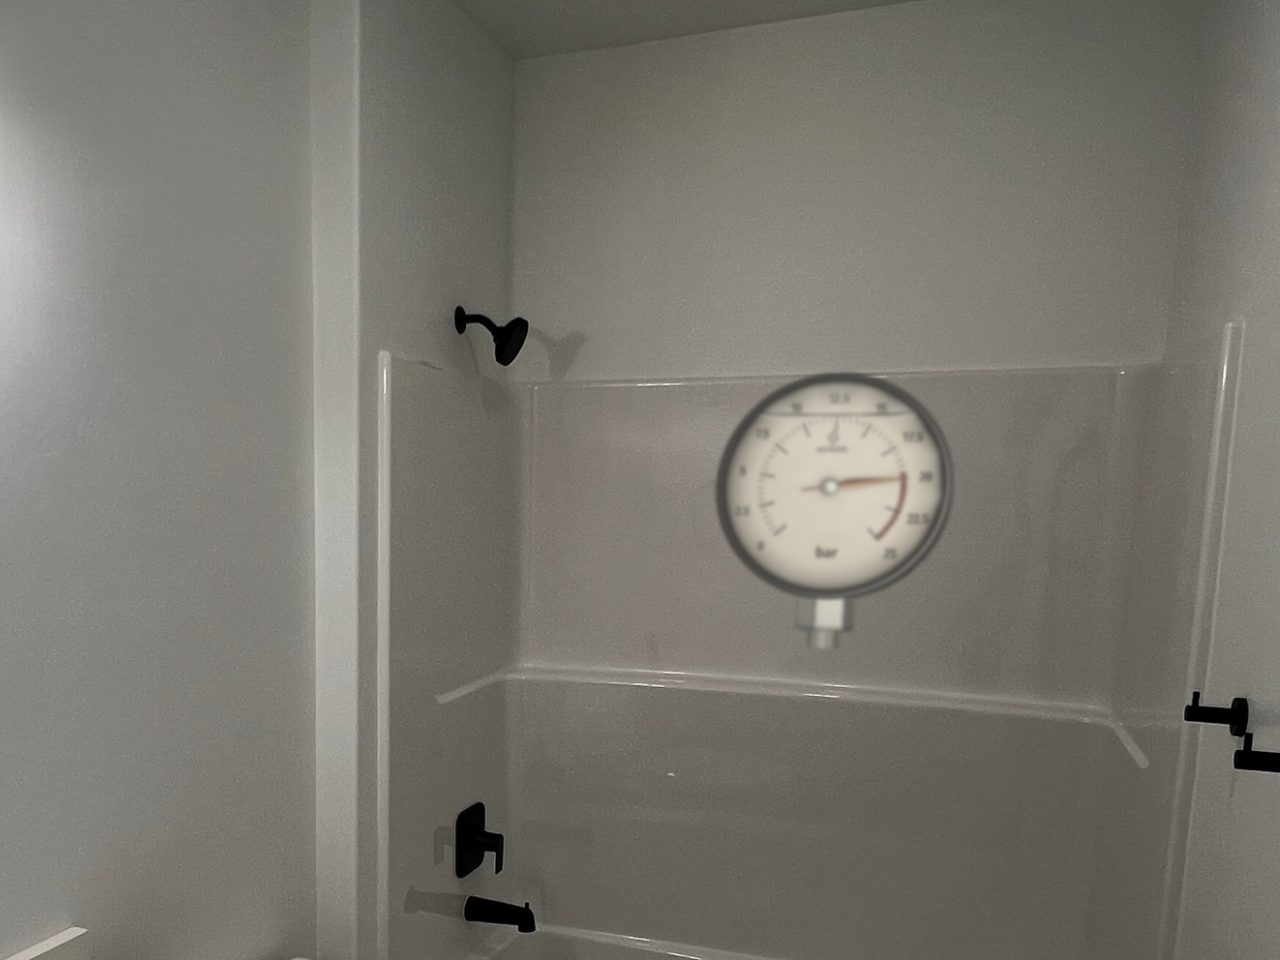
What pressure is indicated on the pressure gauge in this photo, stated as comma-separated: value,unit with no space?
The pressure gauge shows 20,bar
